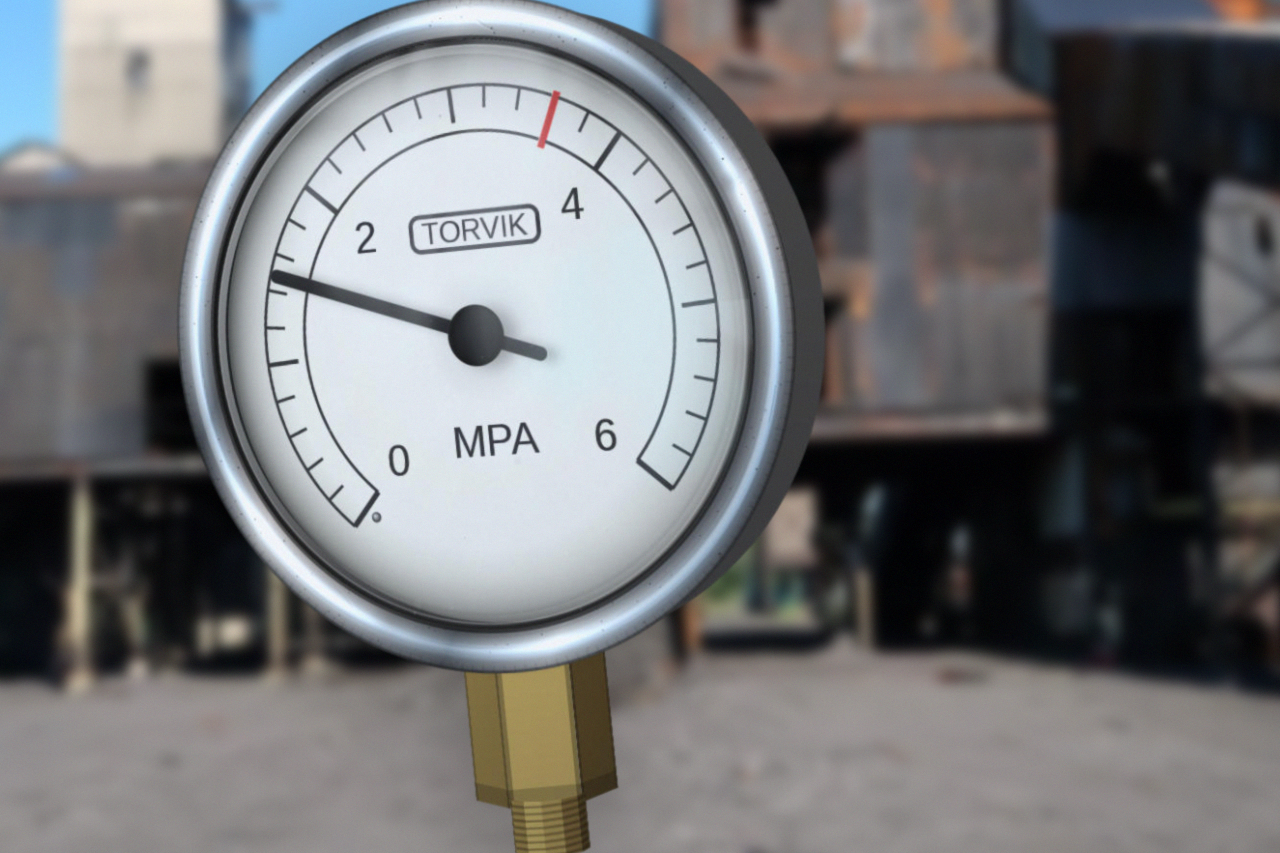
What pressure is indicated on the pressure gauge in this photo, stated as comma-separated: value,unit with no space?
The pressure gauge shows 1.5,MPa
